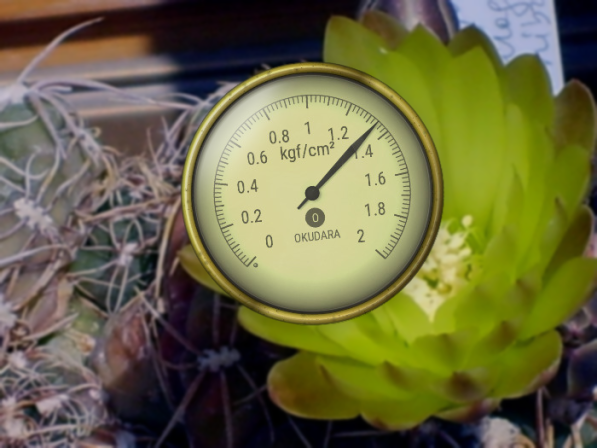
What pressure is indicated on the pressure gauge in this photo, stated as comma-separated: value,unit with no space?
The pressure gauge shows 1.34,kg/cm²
